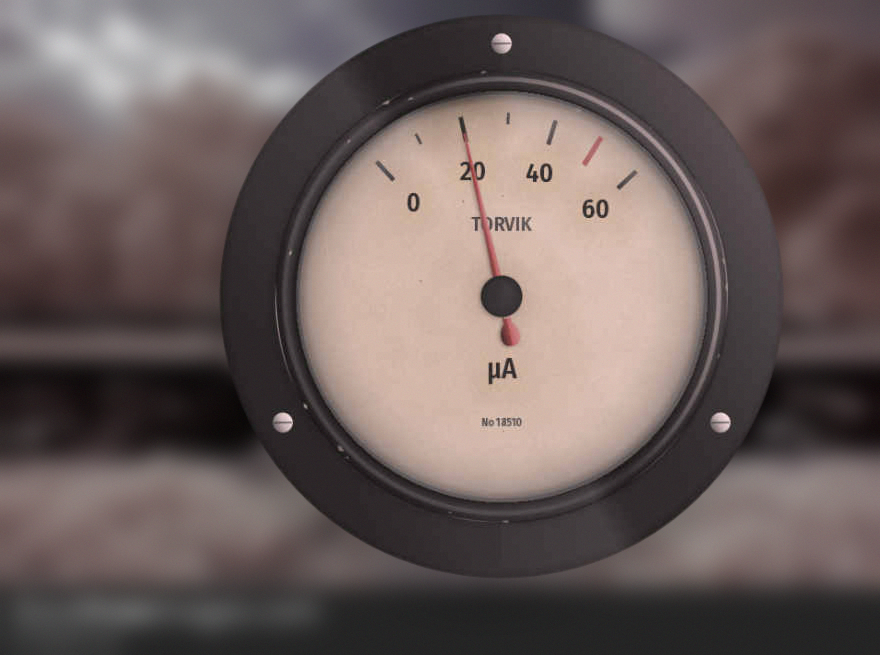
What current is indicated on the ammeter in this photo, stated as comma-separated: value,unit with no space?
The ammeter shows 20,µA
